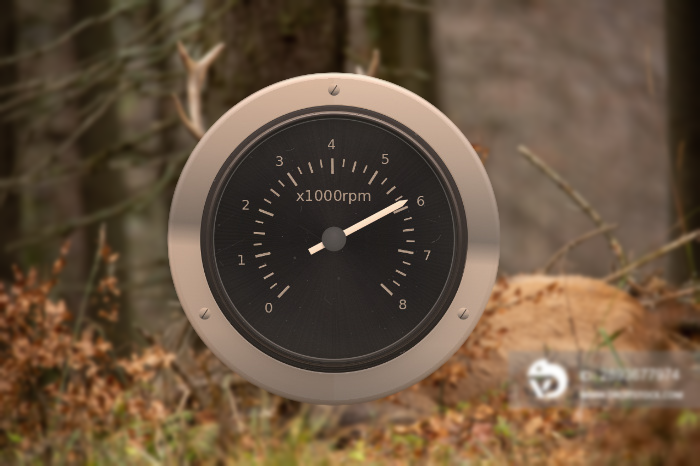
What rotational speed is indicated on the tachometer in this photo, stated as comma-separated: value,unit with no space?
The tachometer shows 5875,rpm
